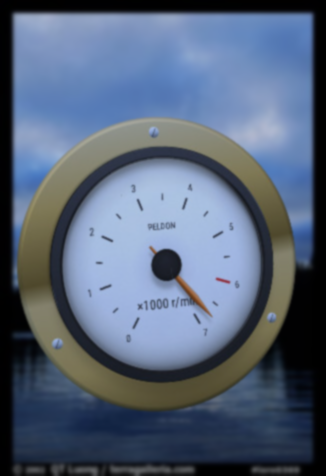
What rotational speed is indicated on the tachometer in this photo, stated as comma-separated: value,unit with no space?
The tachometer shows 6750,rpm
